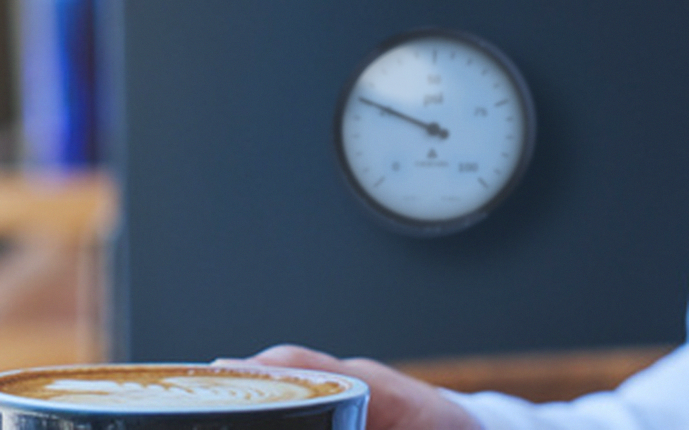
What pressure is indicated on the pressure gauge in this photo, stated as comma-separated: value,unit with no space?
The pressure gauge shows 25,psi
